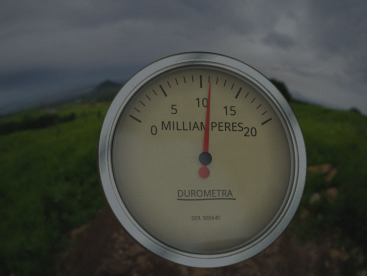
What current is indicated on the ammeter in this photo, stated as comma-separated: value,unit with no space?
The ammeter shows 11,mA
